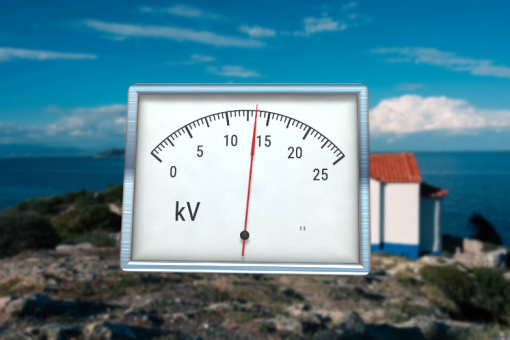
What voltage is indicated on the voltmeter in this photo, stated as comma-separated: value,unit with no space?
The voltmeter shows 13.5,kV
